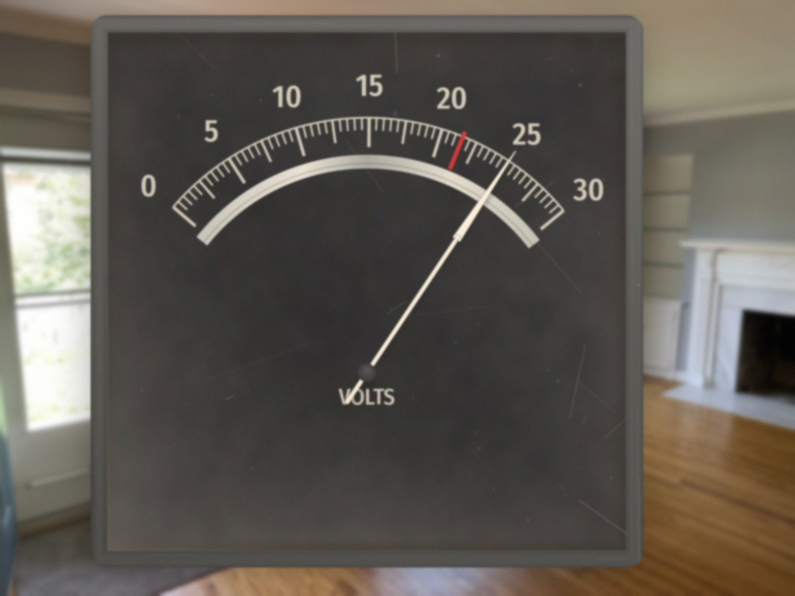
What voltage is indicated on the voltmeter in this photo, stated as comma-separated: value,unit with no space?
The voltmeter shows 25,V
